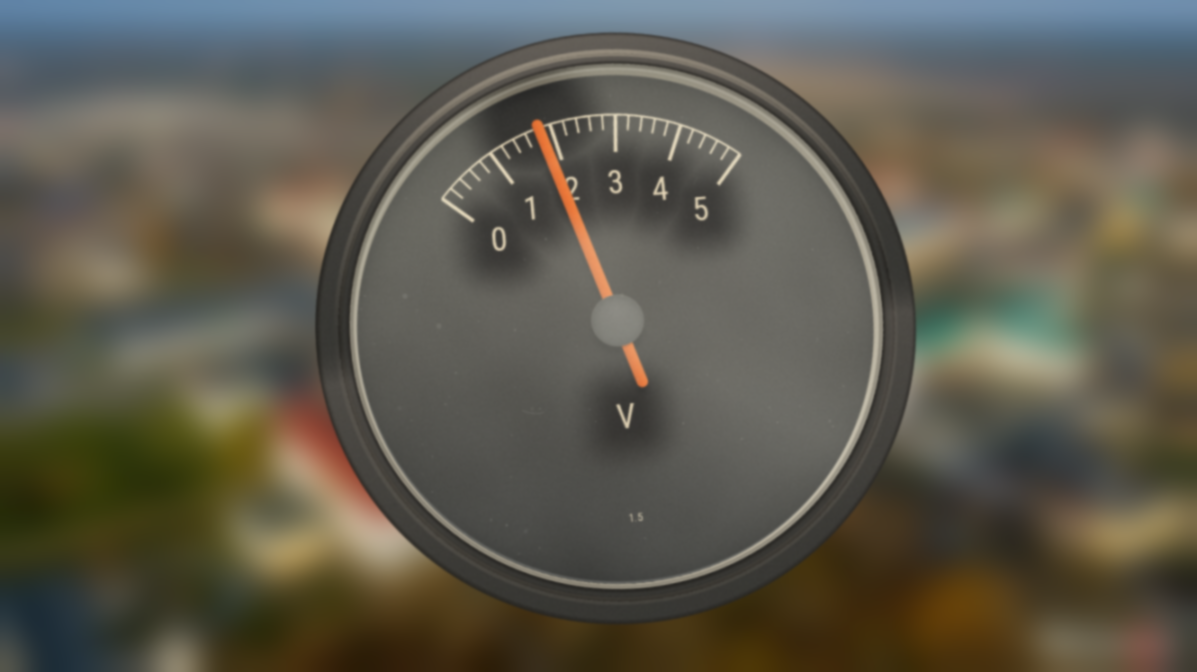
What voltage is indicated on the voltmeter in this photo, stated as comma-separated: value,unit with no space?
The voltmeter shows 1.8,V
